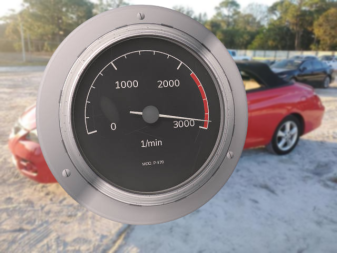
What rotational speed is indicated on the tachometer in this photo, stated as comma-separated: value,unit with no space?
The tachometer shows 2900,rpm
